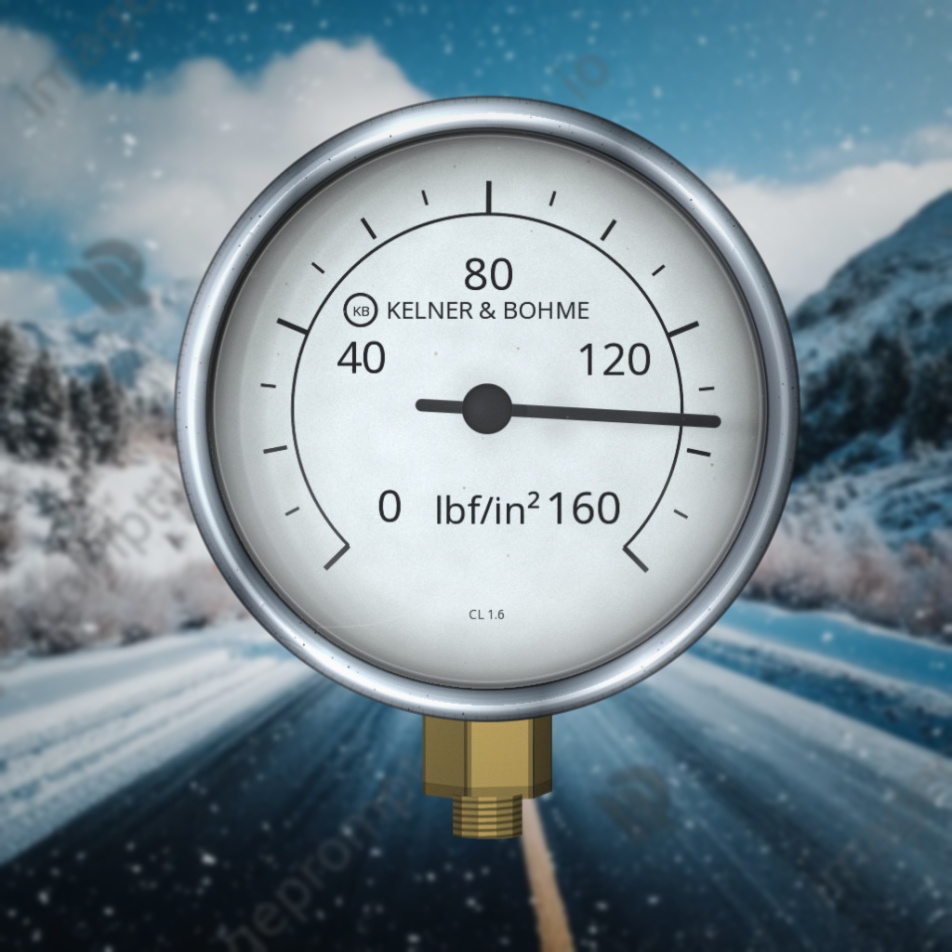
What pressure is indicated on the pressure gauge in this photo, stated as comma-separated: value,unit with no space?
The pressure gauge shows 135,psi
